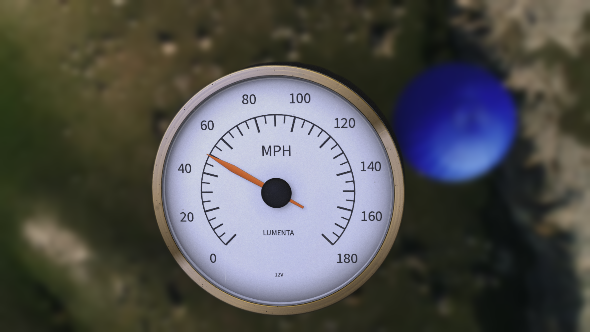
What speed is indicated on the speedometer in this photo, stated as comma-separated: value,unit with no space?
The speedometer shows 50,mph
